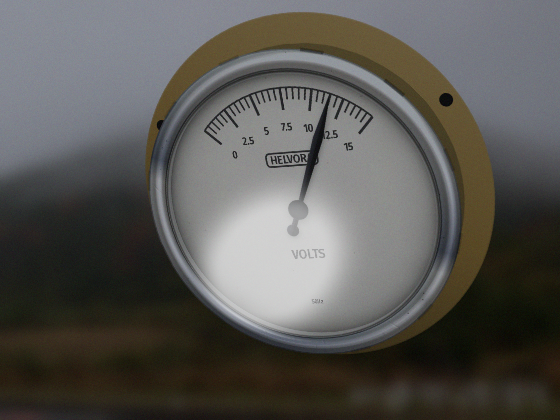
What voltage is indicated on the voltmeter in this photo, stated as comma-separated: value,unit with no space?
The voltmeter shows 11.5,V
